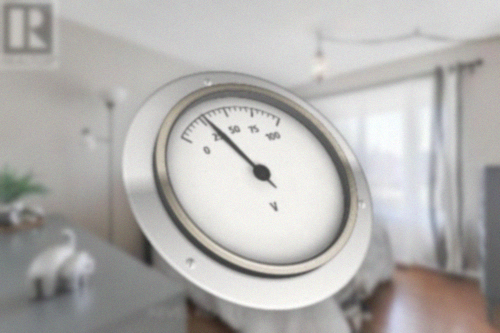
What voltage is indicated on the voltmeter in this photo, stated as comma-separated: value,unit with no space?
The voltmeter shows 25,V
